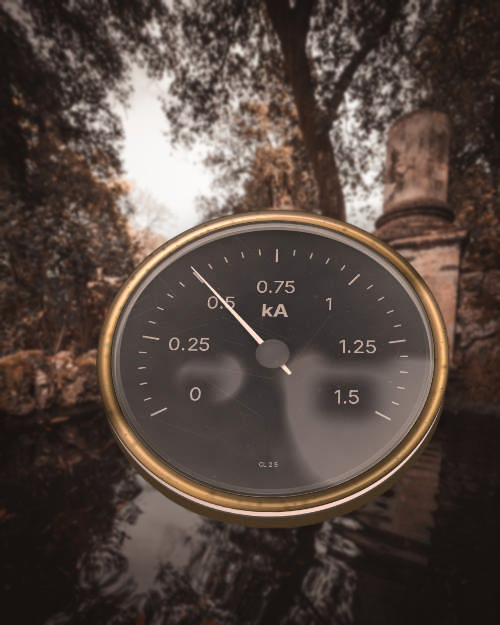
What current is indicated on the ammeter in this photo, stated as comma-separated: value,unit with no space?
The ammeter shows 0.5,kA
